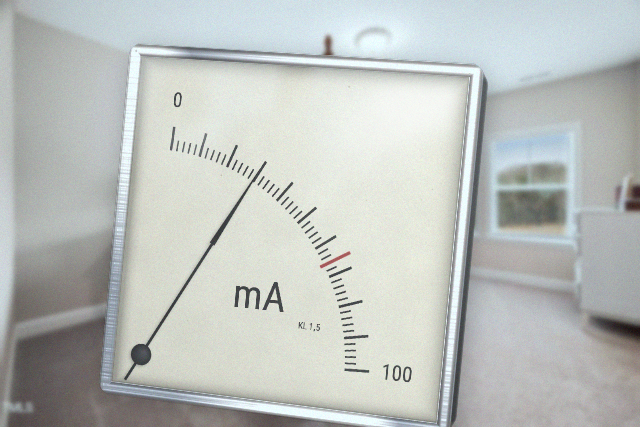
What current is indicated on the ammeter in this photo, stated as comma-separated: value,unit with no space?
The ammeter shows 30,mA
